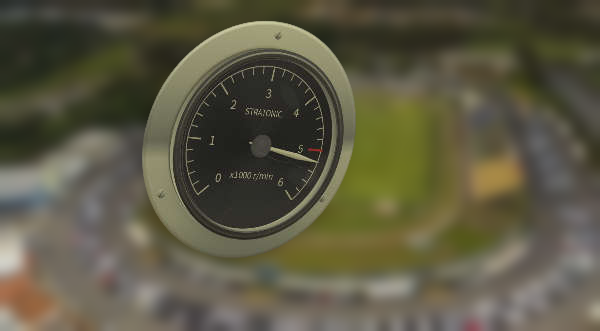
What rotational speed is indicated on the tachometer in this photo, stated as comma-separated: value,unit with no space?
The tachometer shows 5200,rpm
